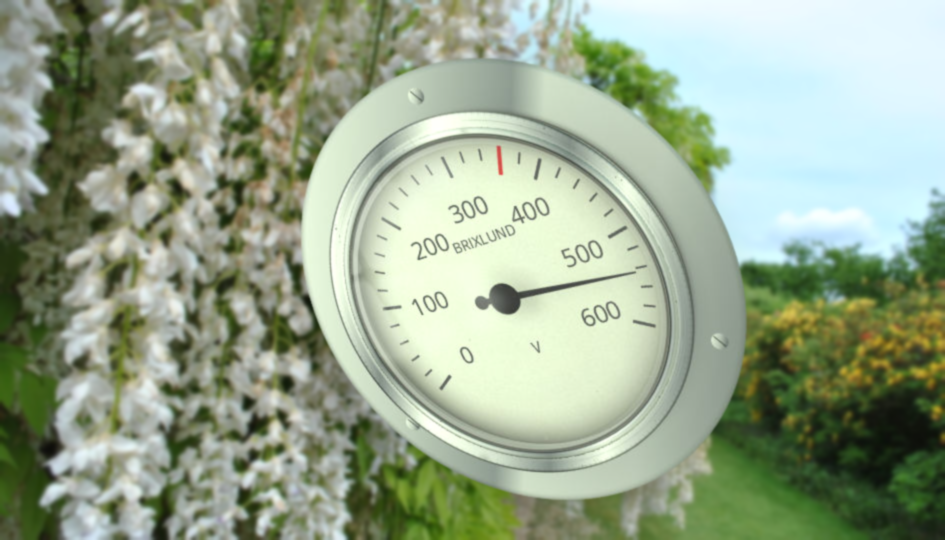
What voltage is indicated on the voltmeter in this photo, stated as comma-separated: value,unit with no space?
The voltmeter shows 540,V
